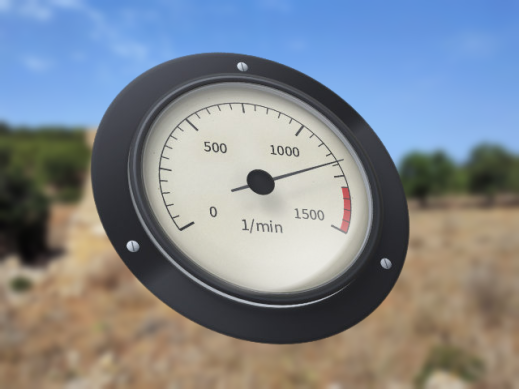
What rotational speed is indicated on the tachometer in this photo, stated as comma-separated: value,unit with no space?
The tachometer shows 1200,rpm
